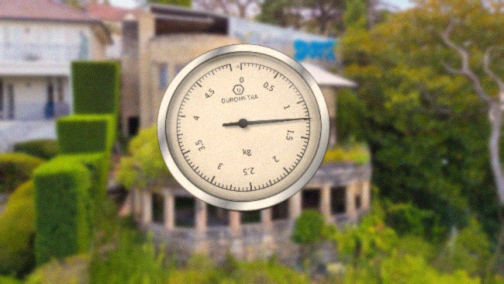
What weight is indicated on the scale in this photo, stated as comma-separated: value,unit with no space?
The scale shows 1.25,kg
